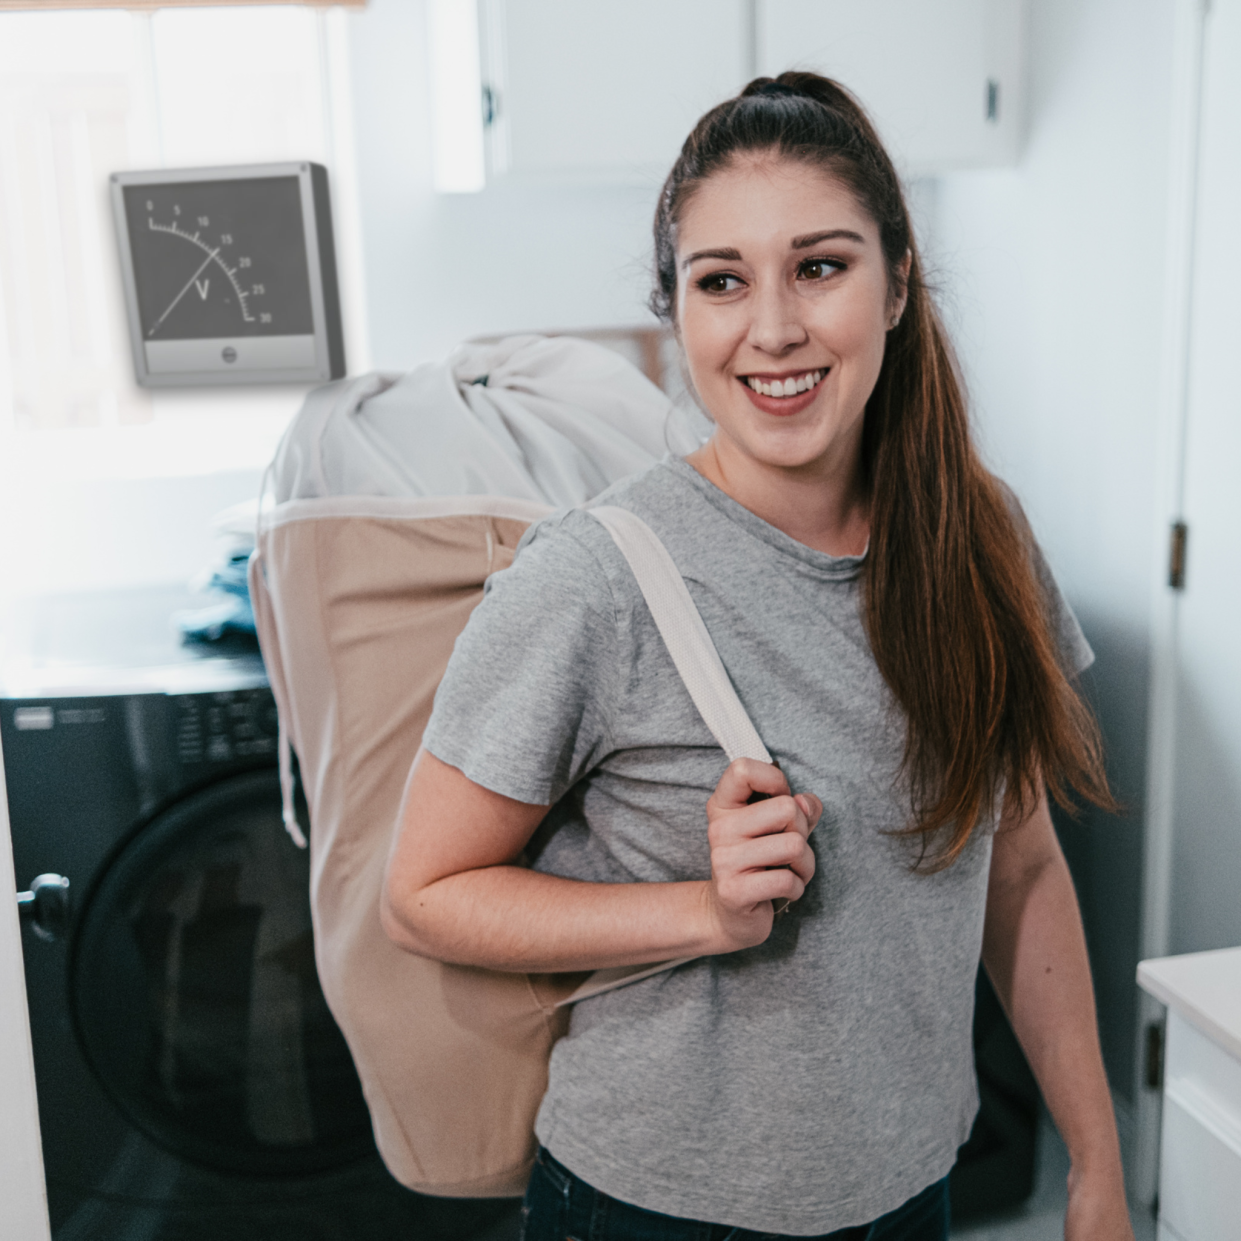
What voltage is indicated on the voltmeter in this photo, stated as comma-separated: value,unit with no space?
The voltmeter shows 15,V
